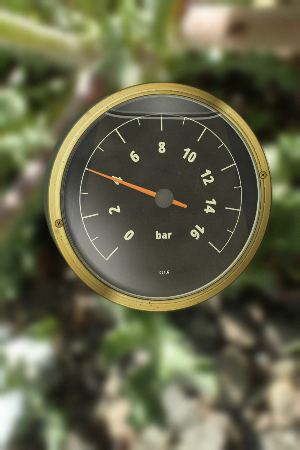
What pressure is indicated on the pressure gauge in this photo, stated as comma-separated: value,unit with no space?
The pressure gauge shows 4,bar
